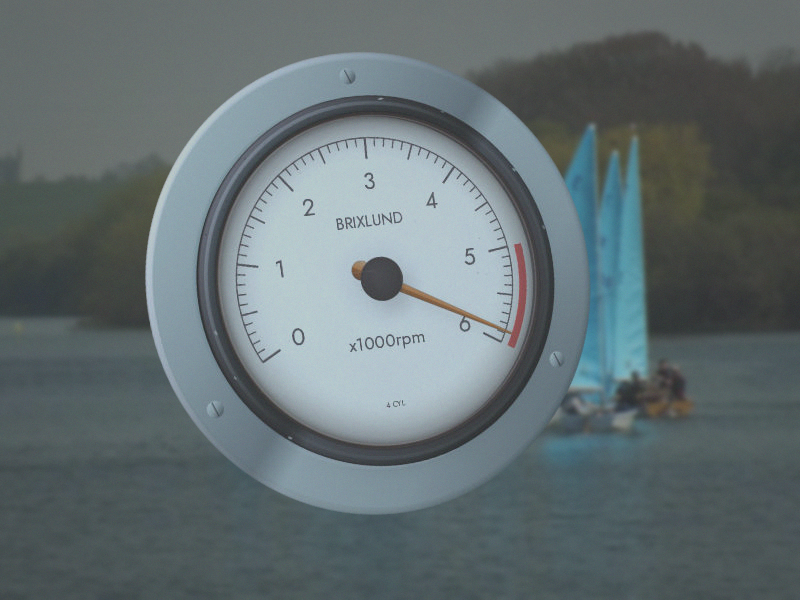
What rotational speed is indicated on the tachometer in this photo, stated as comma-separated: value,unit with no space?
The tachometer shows 5900,rpm
